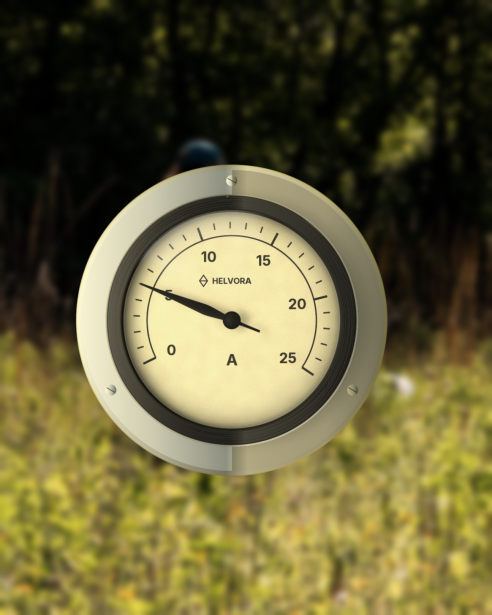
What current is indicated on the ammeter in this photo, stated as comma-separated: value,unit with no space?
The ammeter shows 5,A
